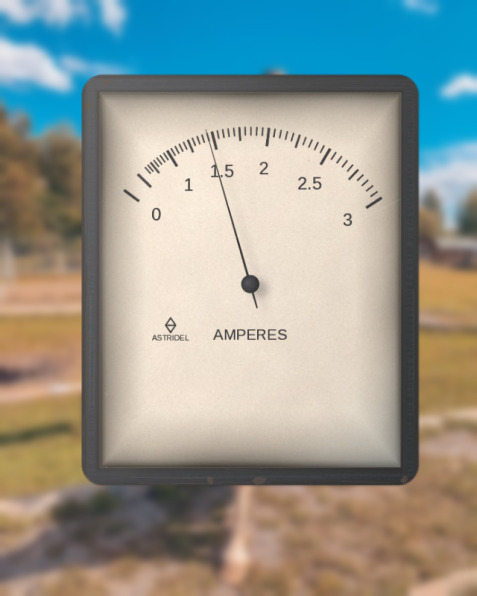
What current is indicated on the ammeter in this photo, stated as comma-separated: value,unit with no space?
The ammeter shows 1.45,A
